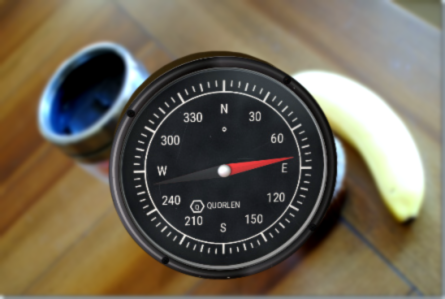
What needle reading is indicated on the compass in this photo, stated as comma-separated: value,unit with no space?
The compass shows 80,°
